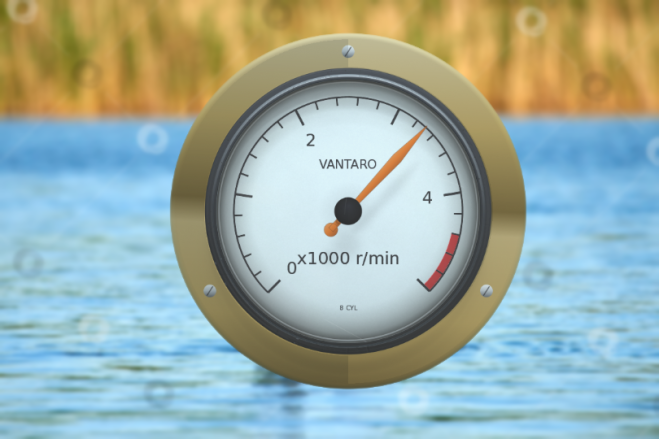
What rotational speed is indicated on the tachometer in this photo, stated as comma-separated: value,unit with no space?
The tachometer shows 3300,rpm
